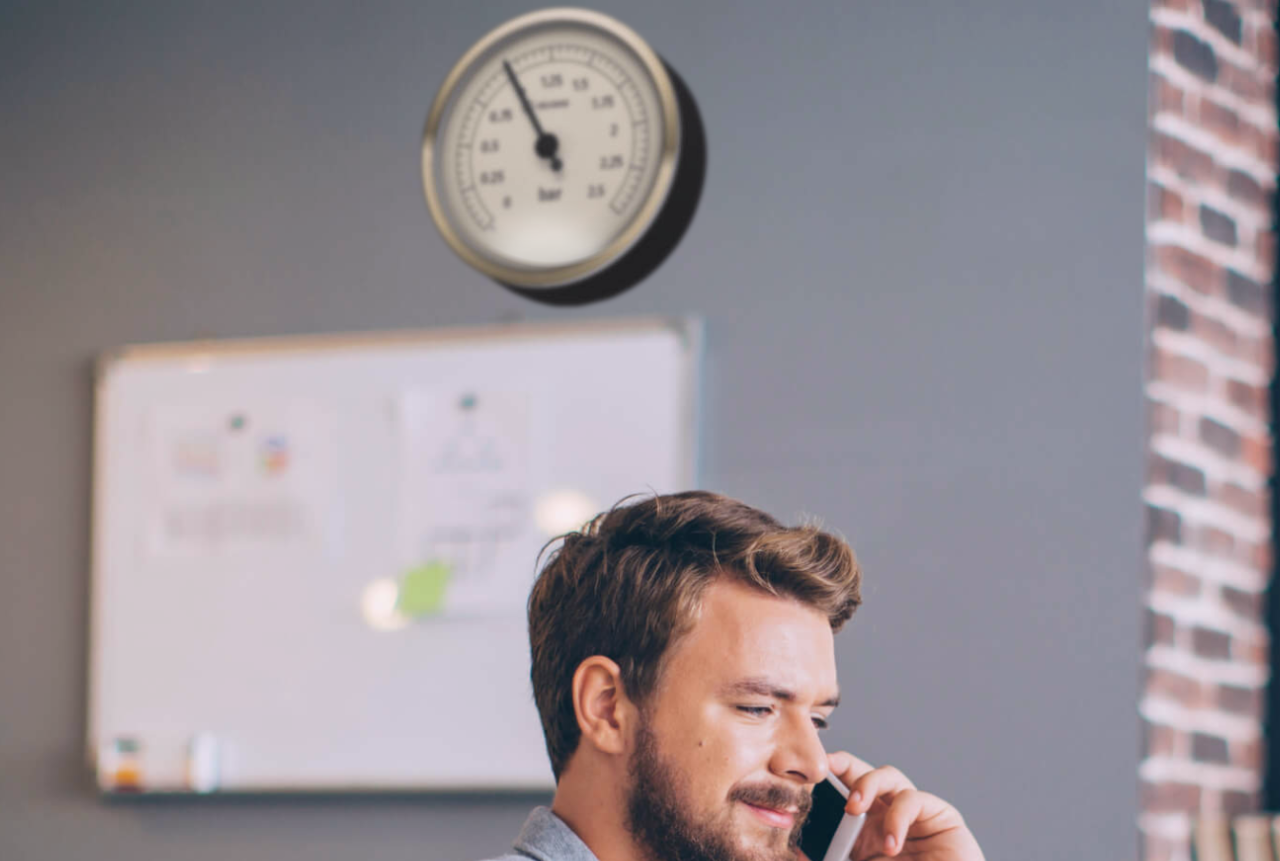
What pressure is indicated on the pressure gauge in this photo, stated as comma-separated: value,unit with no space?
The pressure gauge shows 1,bar
